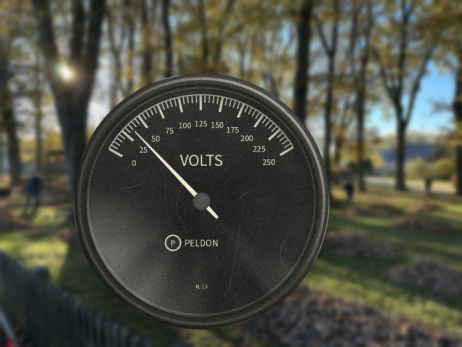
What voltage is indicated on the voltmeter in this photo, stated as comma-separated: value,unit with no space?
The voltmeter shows 35,V
